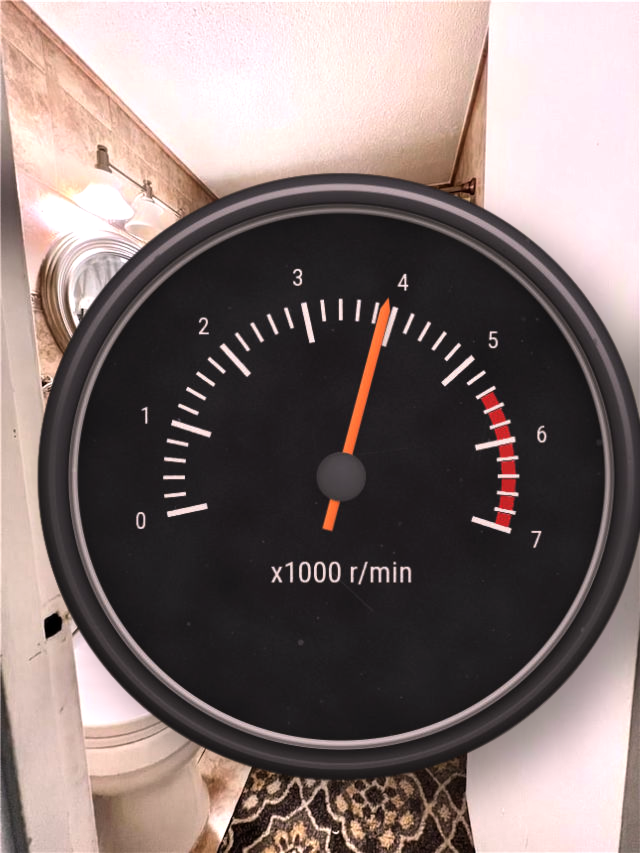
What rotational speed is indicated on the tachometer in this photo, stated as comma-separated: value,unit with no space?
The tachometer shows 3900,rpm
